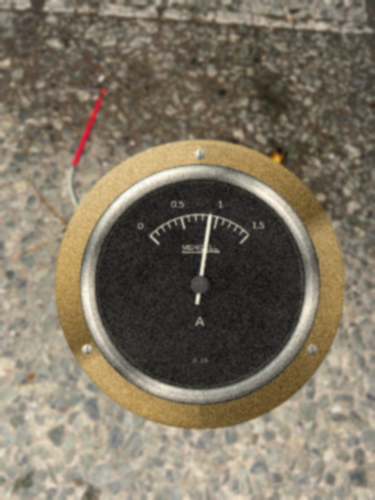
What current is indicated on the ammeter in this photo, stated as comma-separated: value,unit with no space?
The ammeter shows 0.9,A
